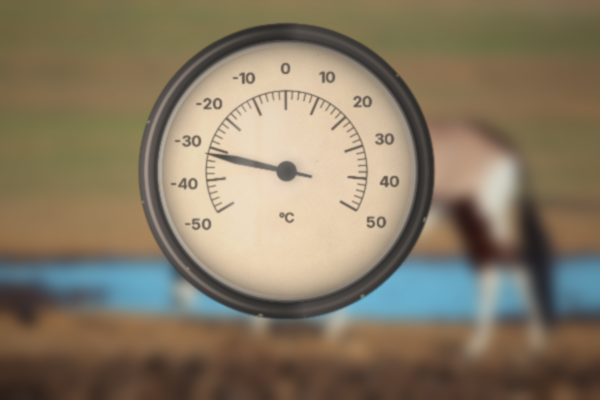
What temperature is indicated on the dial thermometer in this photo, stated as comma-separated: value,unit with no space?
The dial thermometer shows -32,°C
